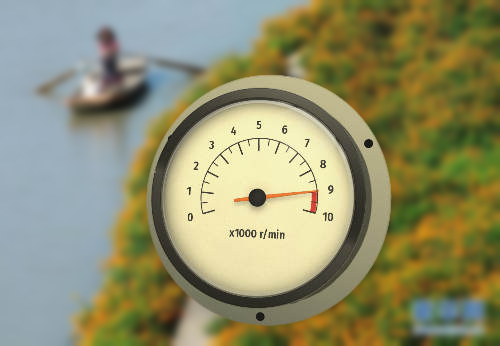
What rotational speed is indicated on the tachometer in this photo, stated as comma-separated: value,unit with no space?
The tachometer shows 9000,rpm
